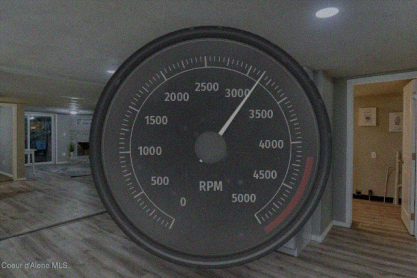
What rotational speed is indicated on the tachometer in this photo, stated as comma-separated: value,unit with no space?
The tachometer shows 3150,rpm
